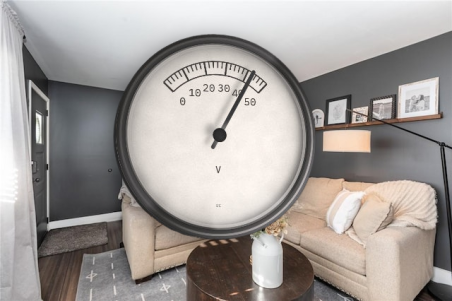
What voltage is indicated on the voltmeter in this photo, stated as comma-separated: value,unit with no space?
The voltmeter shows 42,V
